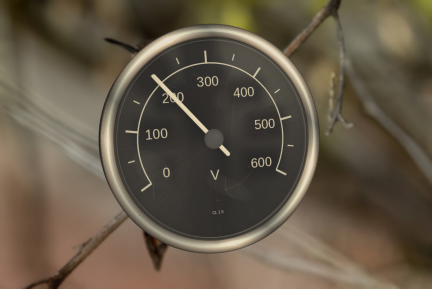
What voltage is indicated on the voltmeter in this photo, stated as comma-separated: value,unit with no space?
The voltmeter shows 200,V
